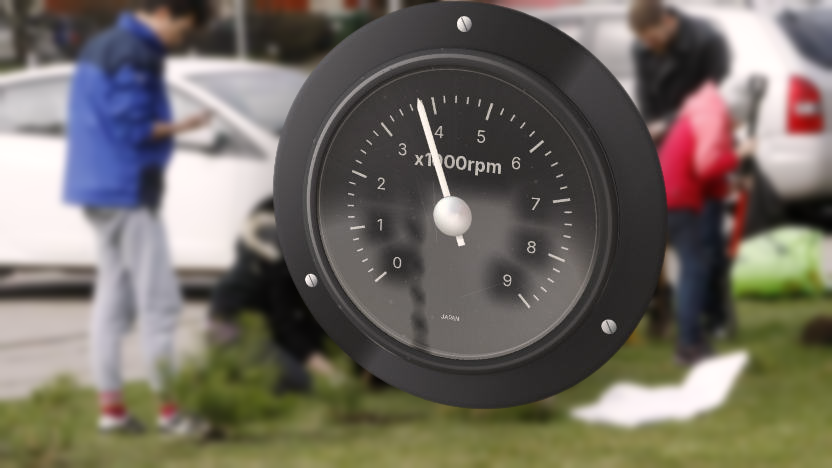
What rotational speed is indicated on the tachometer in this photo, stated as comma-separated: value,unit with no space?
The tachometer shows 3800,rpm
